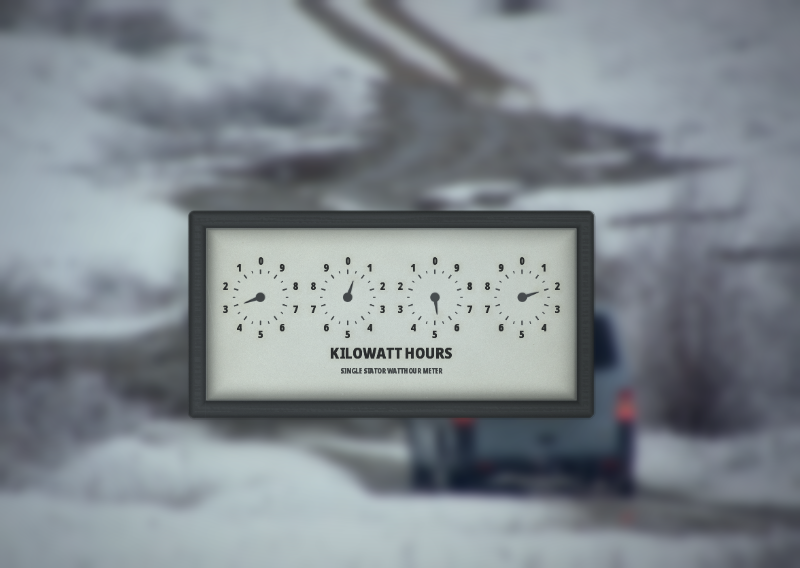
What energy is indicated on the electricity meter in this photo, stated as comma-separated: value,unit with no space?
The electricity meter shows 3052,kWh
